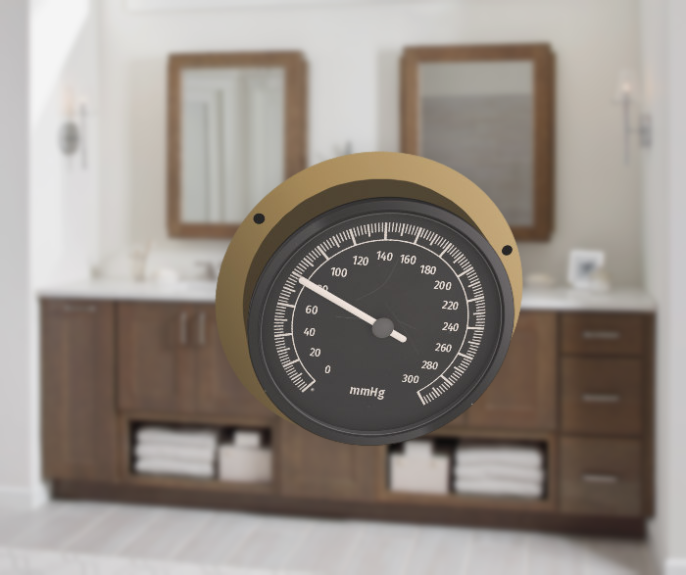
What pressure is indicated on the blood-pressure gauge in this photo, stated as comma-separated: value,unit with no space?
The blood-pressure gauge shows 80,mmHg
